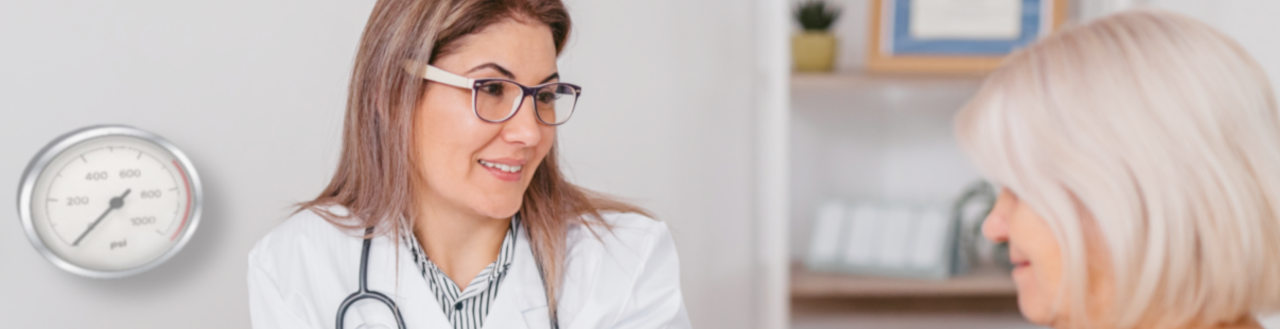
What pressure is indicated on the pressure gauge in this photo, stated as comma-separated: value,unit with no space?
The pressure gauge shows 0,psi
